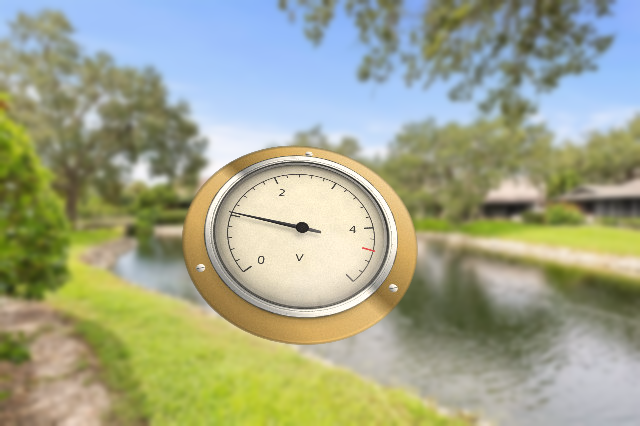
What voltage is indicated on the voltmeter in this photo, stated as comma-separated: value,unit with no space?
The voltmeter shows 1,V
